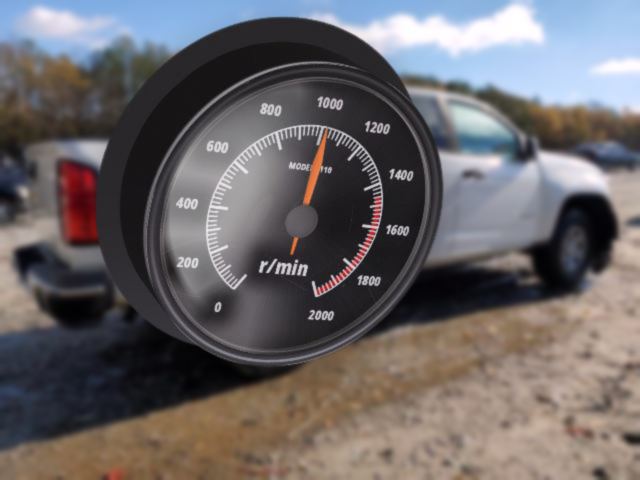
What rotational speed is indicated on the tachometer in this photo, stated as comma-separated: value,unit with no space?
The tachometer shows 1000,rpm
